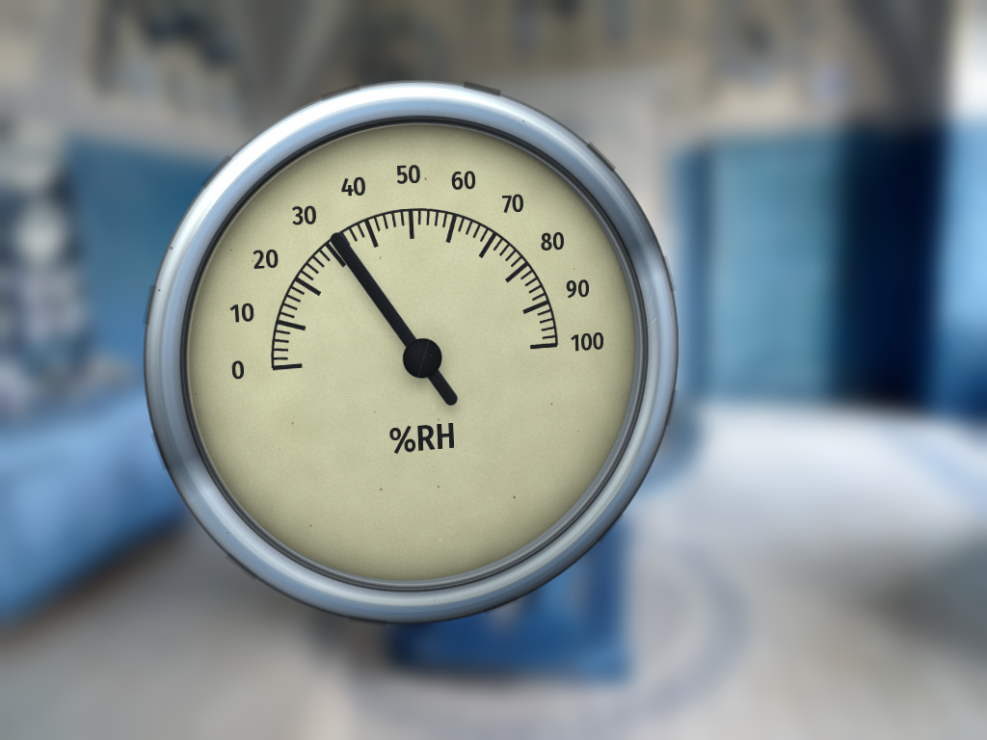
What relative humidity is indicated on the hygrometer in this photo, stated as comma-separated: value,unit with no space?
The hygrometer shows 32,%
